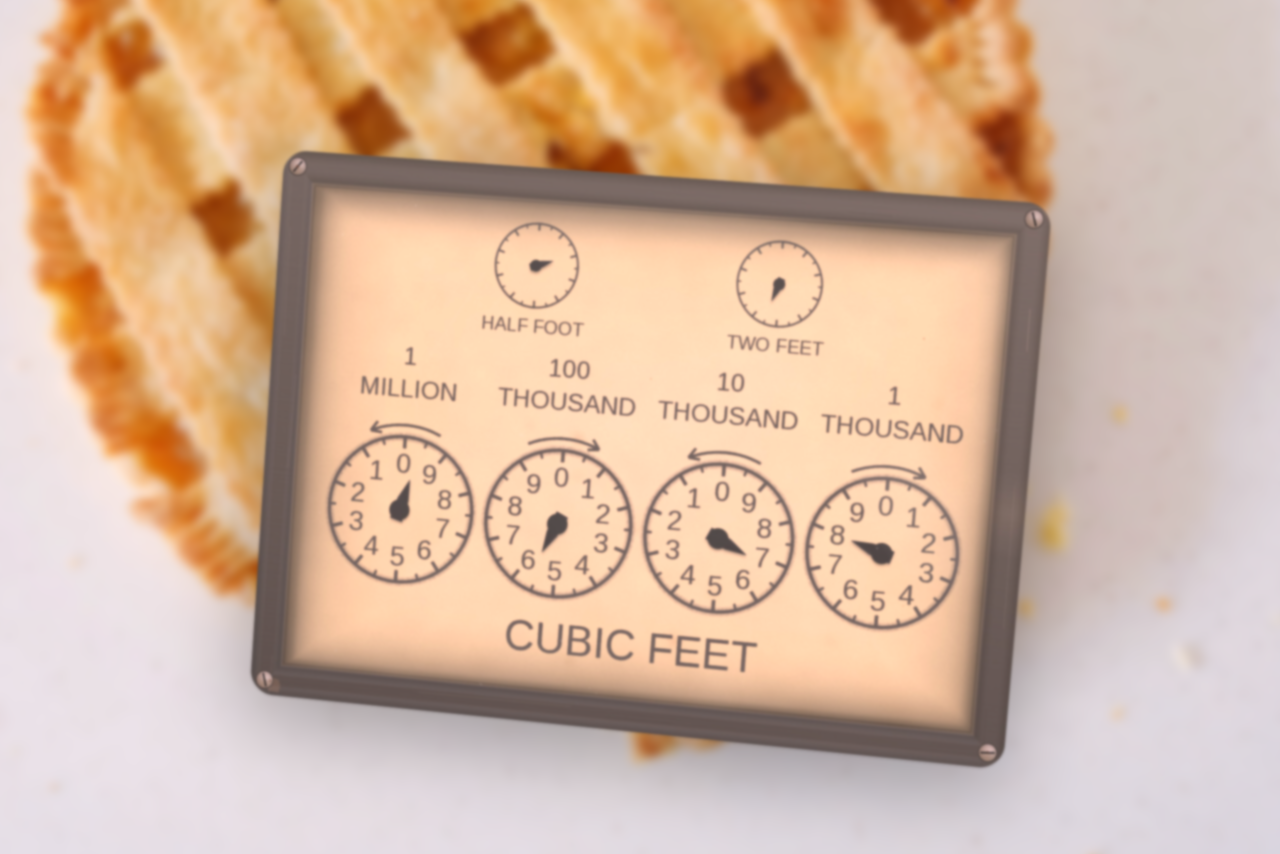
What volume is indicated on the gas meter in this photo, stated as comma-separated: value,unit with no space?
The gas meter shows 956800,ft³
